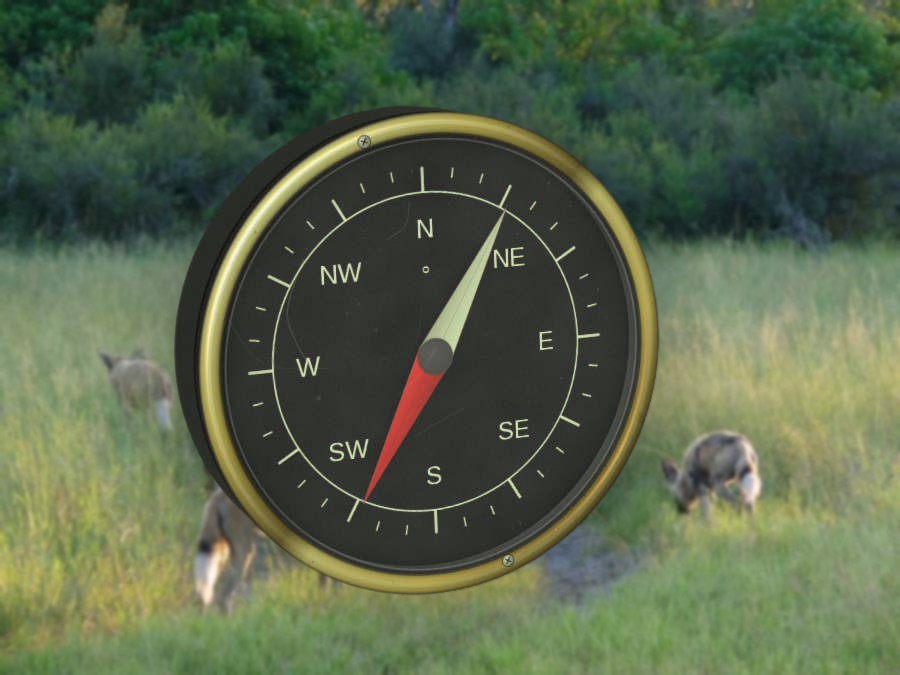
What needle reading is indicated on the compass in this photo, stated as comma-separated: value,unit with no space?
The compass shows 210,°
